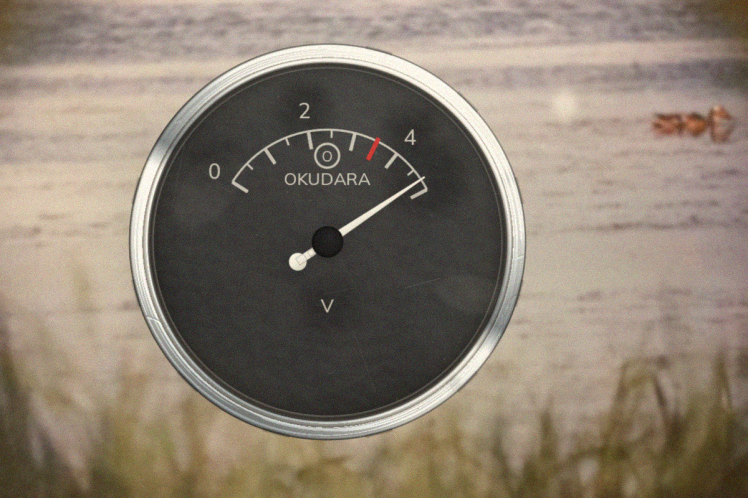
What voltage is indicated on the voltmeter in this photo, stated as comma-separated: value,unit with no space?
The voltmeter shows 4.75,V
